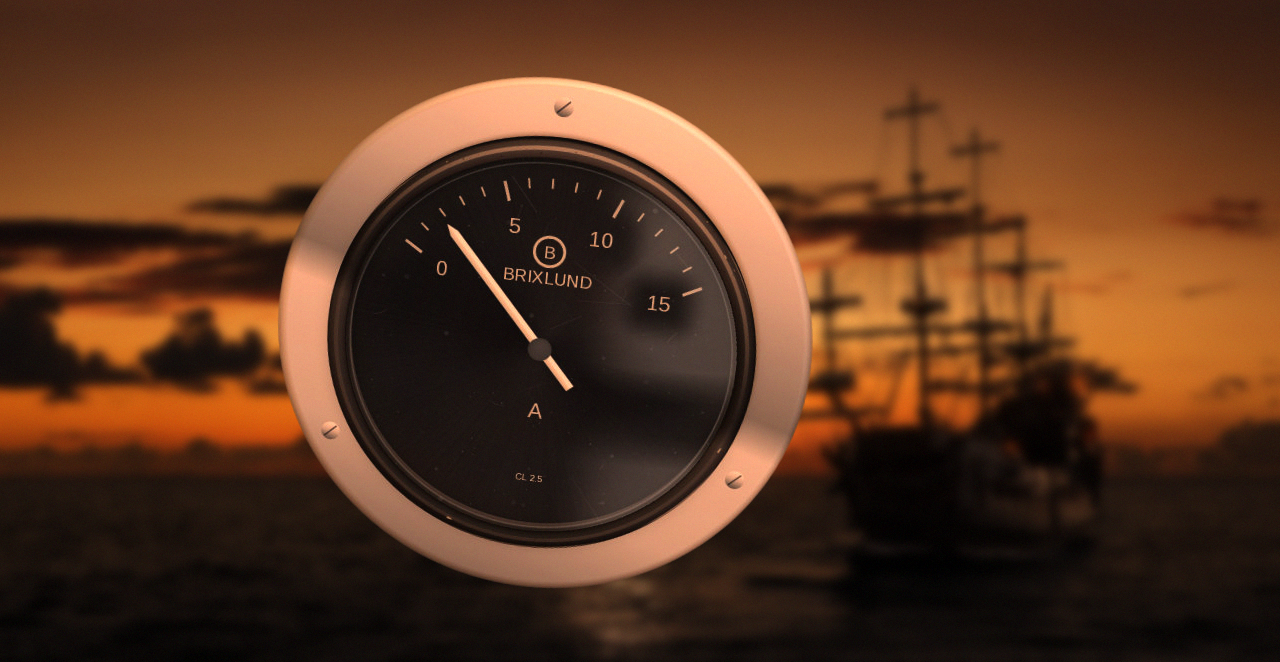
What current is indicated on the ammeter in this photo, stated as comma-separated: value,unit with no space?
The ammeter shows 2,A
